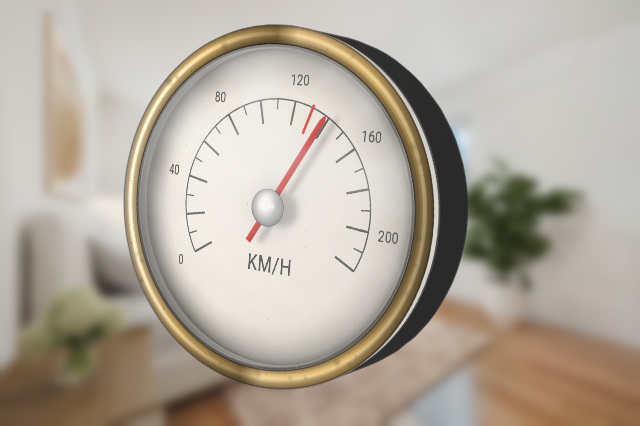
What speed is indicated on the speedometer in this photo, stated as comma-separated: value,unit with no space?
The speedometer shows 140,km/h
